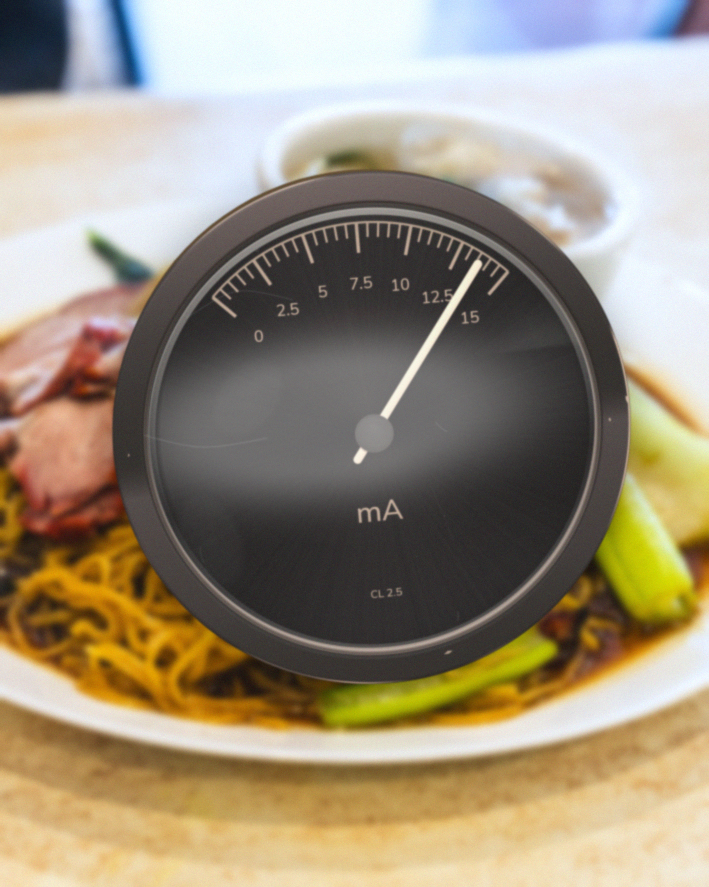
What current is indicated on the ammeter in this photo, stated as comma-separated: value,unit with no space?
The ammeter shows 13.5,mA
